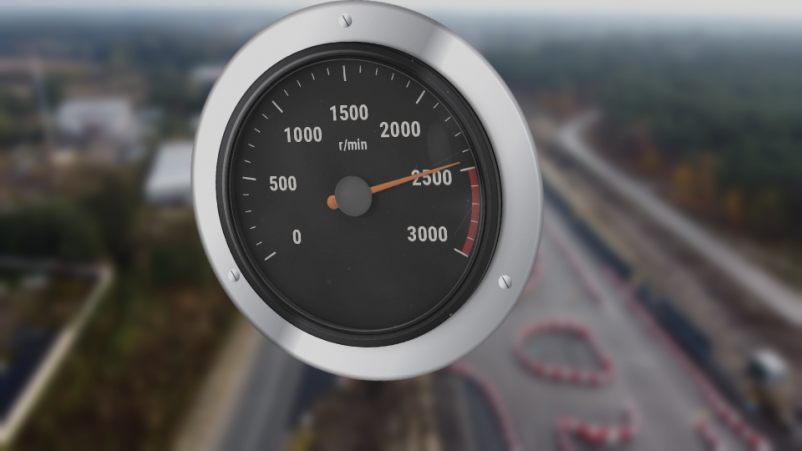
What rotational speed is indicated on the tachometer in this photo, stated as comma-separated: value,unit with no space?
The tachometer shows 2450,rpm
